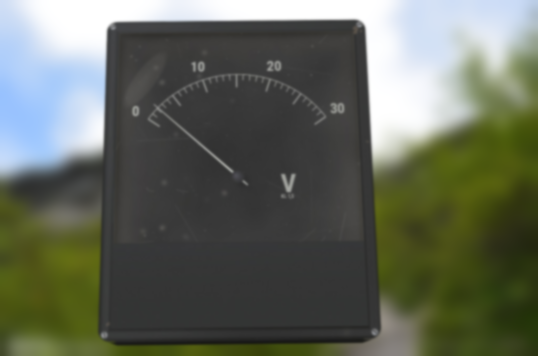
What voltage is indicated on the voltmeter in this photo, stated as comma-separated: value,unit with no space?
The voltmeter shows 2,V
